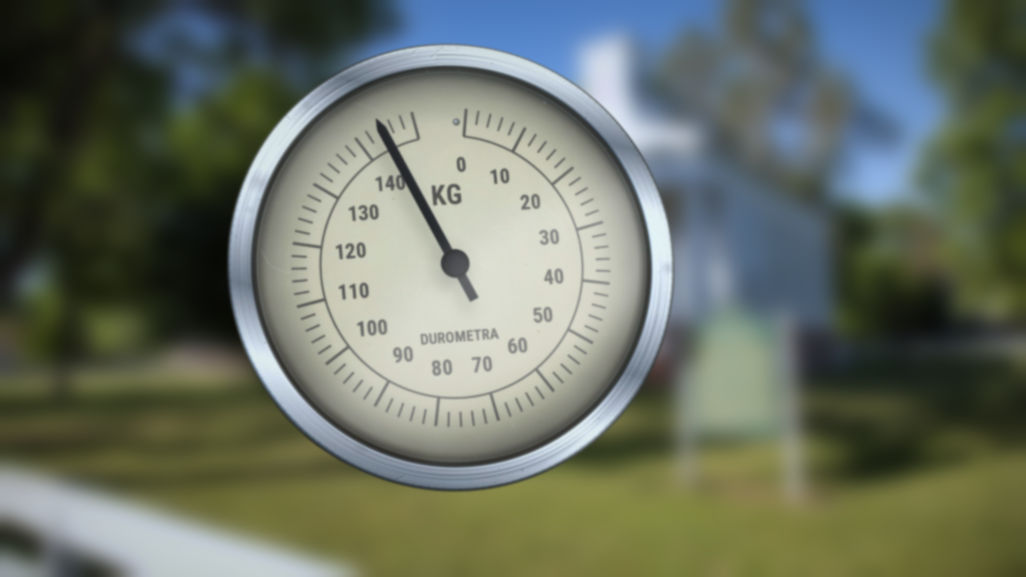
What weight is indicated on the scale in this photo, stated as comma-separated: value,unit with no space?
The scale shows 144,kg
